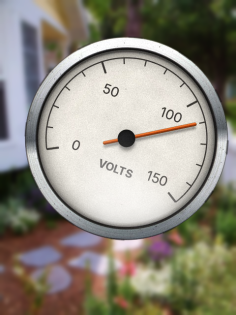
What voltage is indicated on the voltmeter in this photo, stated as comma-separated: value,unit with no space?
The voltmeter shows 110,V
